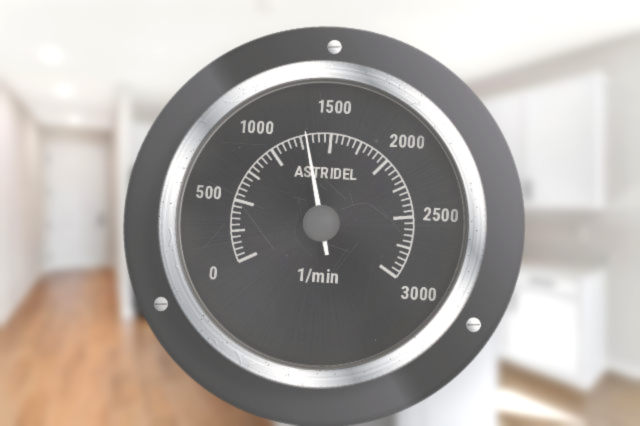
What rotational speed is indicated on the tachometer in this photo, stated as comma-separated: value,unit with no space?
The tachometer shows 1300,rpm
